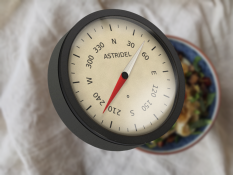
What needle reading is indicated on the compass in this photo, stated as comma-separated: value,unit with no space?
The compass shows 225,°
